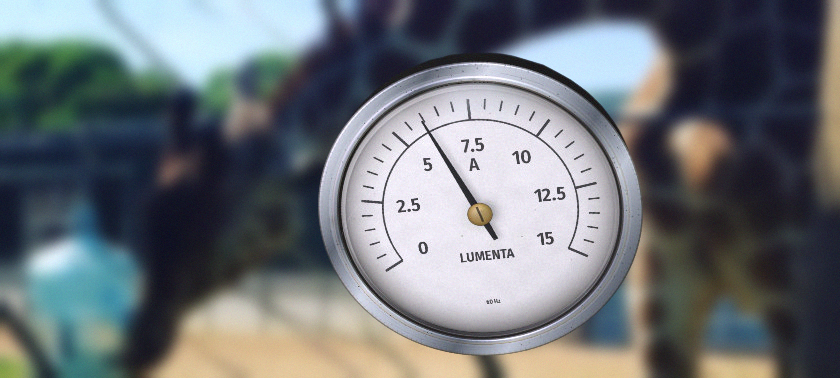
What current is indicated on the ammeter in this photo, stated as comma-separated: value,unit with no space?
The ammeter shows 6,A
